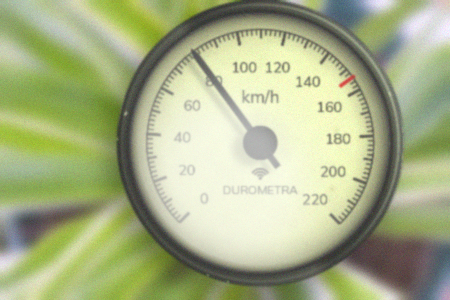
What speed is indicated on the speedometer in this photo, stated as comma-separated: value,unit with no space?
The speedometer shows 80,km/h
